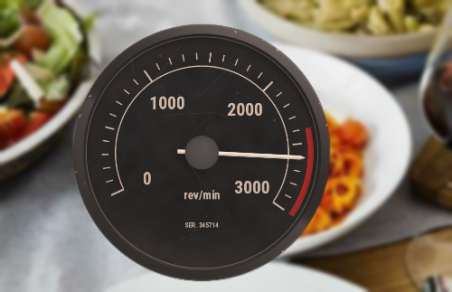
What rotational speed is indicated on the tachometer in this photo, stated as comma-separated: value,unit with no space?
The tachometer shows 2600,rpm
